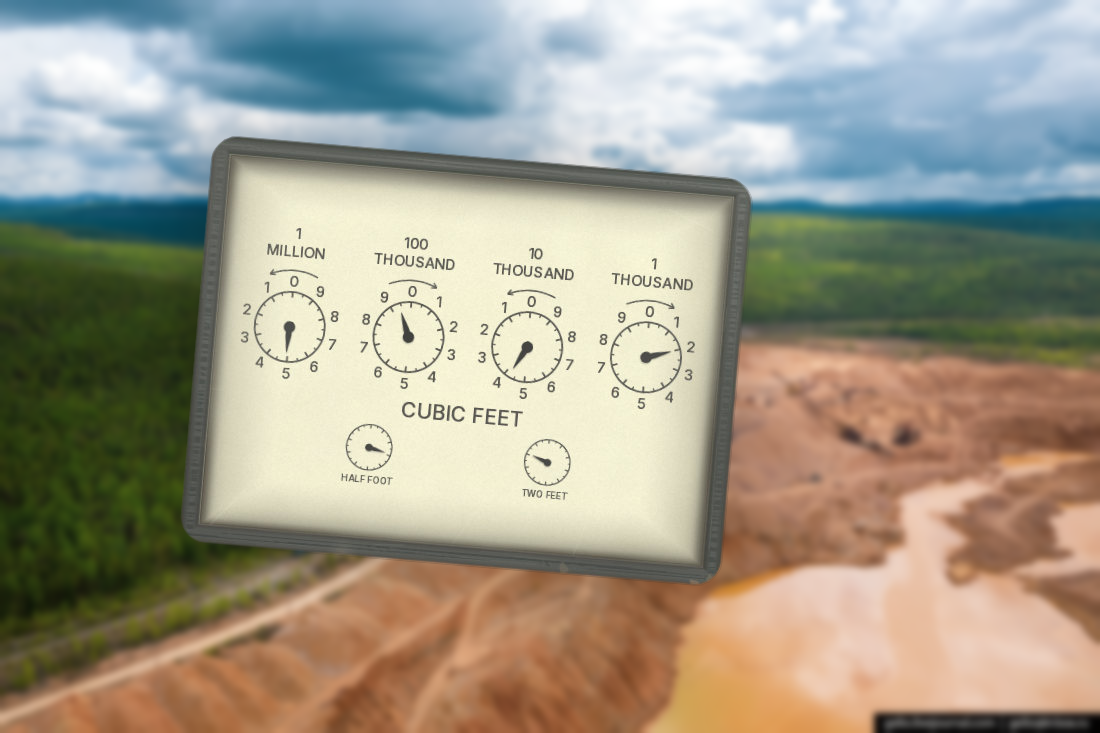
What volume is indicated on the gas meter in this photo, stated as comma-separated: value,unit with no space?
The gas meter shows 494200,ft³
